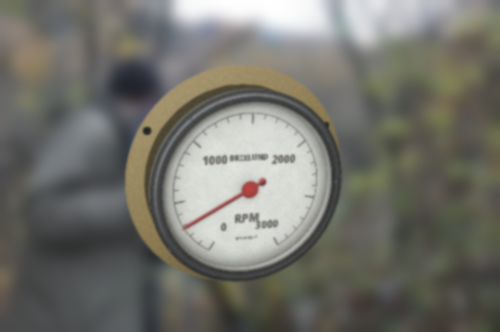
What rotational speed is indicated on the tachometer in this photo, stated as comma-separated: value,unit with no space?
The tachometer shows 300,rpm
